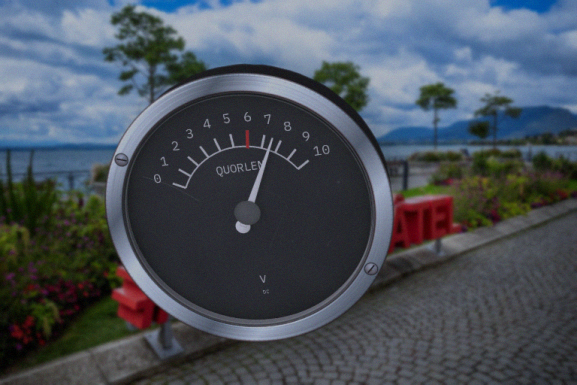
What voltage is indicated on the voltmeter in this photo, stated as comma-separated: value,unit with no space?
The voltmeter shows 7.5,V
